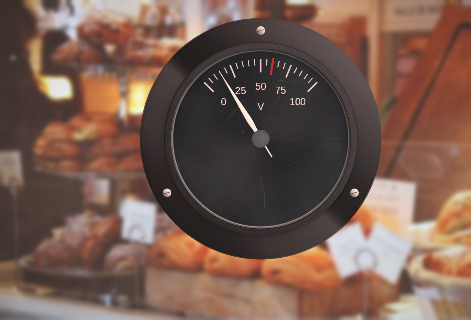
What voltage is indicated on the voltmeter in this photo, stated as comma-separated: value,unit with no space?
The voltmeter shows 15,V
